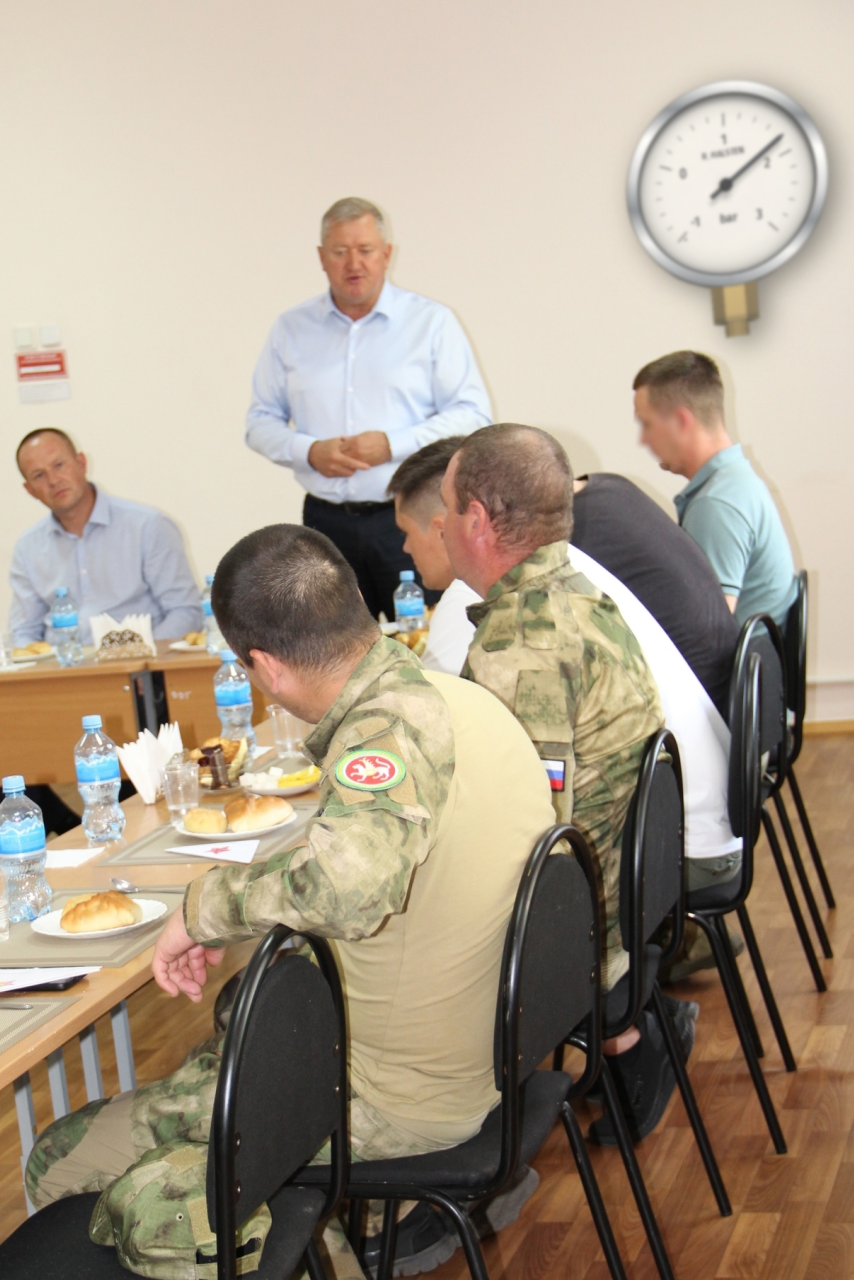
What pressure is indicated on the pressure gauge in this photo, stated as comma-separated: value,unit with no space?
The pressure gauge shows 1.8,bar
